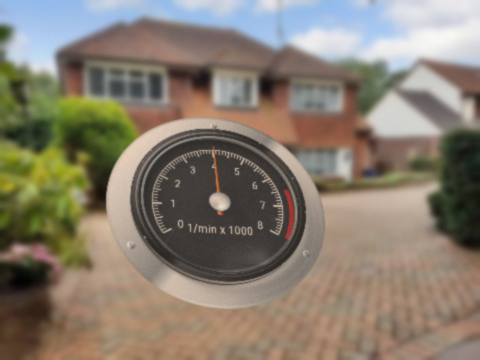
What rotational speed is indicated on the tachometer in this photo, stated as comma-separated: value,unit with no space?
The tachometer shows 4000,rpm
